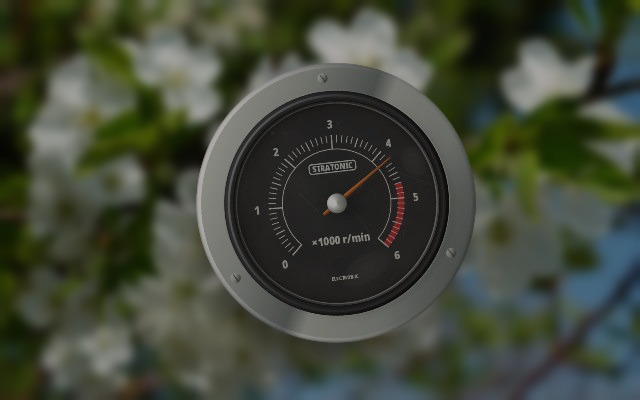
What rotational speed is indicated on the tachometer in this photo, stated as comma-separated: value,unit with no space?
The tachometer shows 4200,rpm
